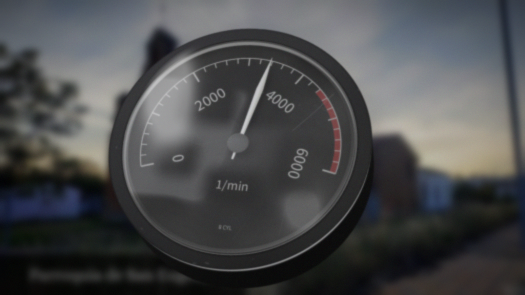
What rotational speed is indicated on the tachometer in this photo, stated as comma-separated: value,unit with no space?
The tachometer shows 3400,rpm
